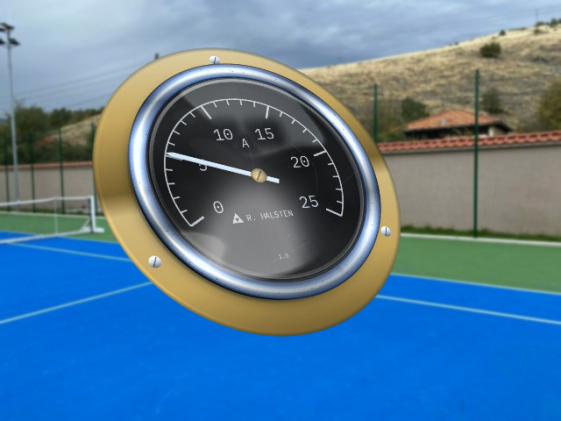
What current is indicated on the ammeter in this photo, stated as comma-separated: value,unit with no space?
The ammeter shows 5,A
